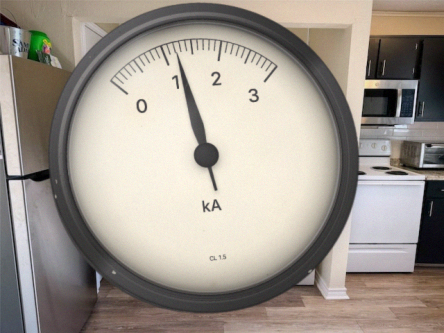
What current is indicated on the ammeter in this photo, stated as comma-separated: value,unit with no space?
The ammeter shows 1.2,kA
